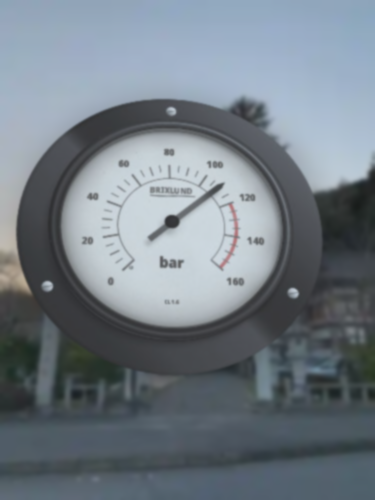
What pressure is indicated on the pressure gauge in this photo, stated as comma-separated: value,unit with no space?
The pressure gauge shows 110,bar
